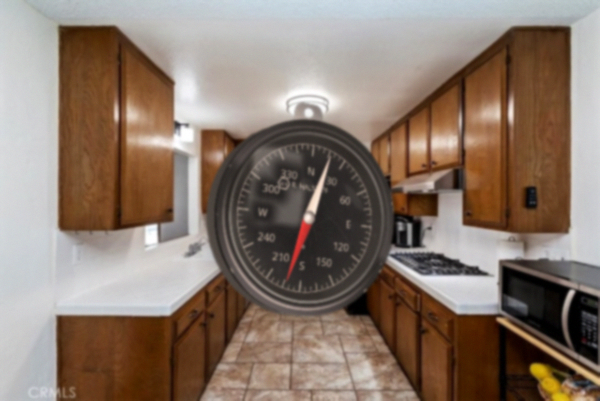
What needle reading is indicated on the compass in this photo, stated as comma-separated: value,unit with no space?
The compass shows 195,°
